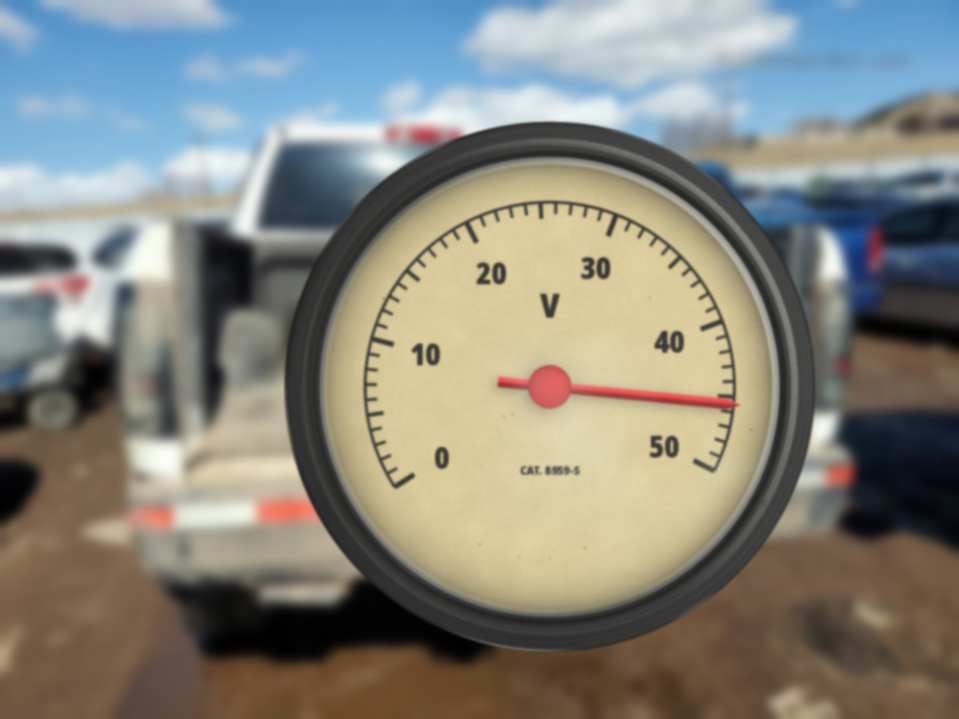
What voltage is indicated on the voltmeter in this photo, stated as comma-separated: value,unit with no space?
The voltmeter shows 45.5,V
